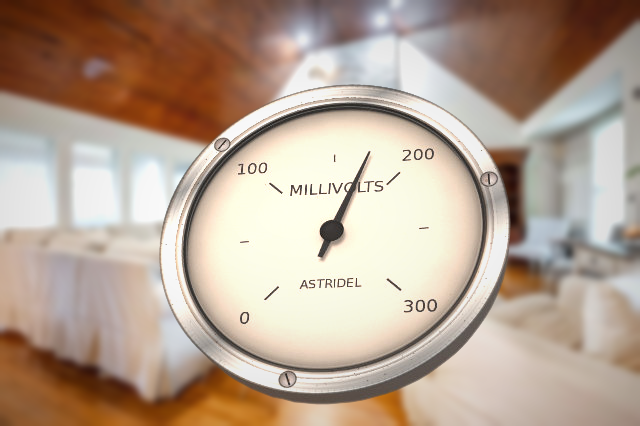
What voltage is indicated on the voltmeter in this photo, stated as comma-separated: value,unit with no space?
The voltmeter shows 175,mV
